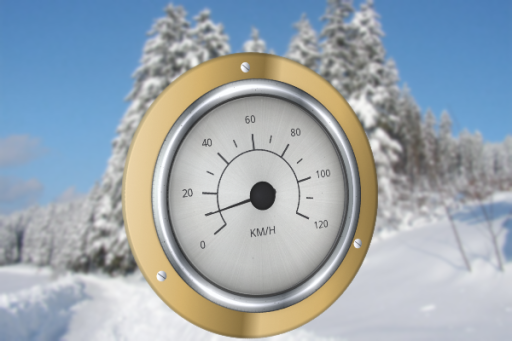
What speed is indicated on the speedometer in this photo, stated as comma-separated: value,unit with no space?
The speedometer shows 10,km/h
